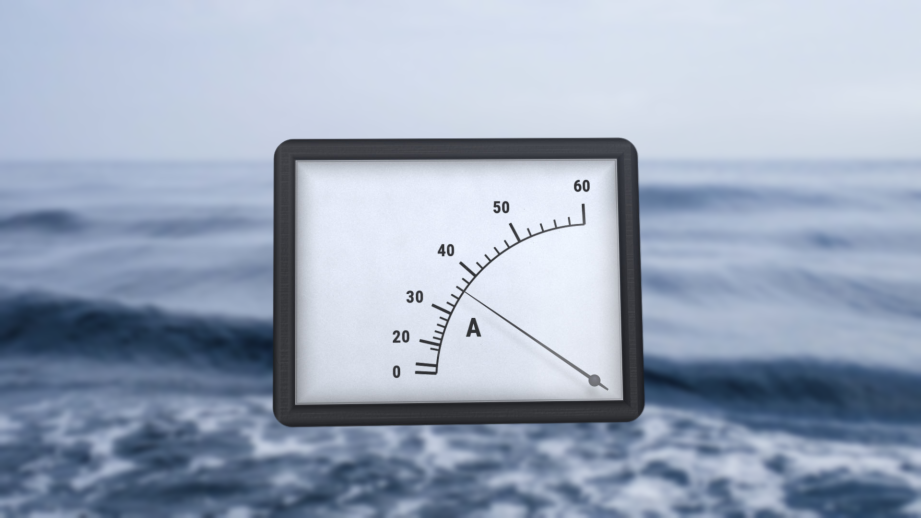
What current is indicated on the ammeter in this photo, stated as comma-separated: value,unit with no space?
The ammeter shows 36,A
